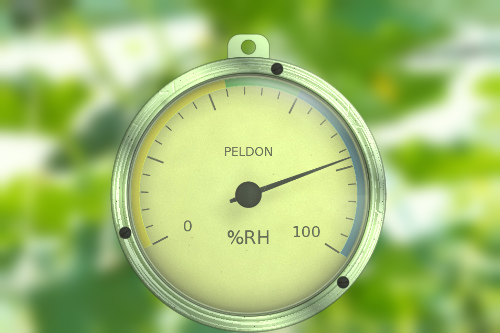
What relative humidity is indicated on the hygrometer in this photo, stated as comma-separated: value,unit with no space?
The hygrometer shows 78,%
